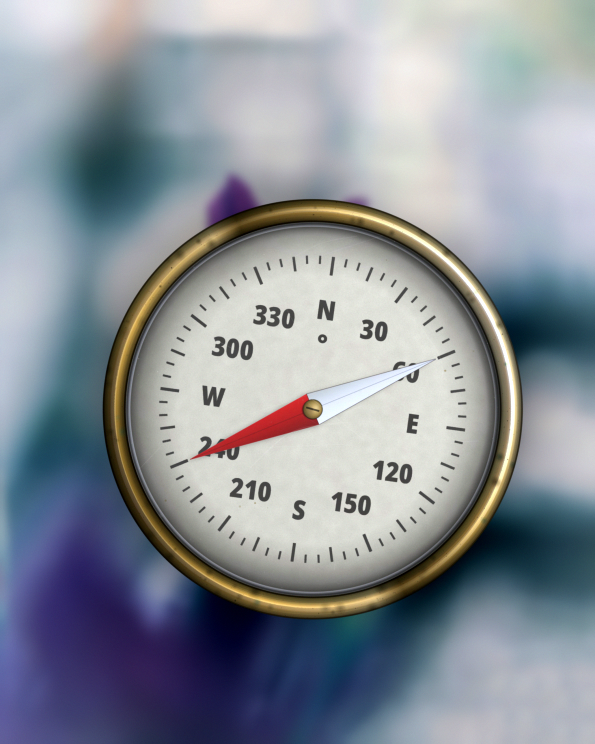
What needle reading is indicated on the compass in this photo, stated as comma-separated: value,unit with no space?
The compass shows 240,°
